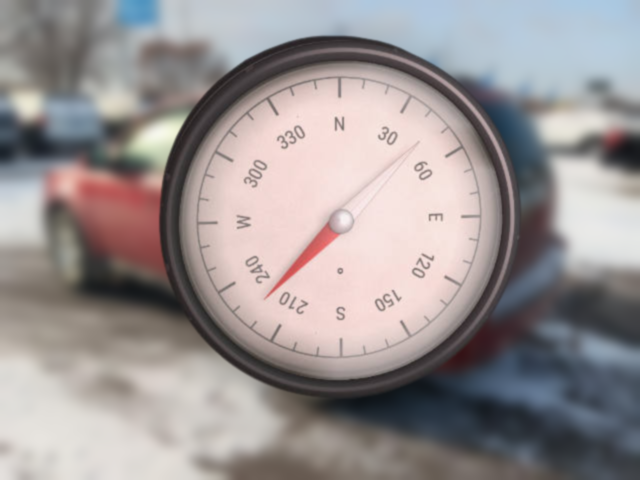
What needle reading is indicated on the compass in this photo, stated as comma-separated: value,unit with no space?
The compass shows 225,°
